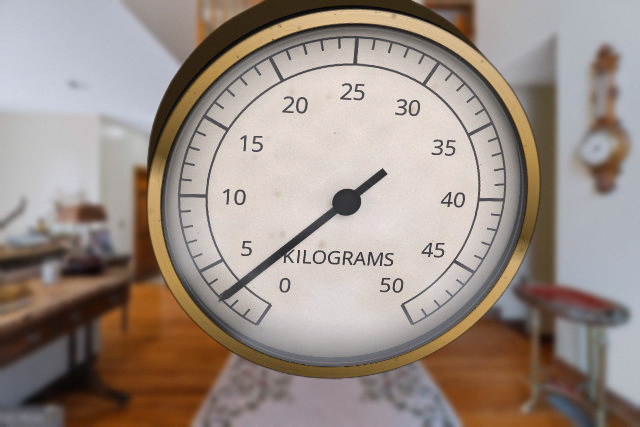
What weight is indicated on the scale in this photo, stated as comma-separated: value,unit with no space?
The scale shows 3,kg
